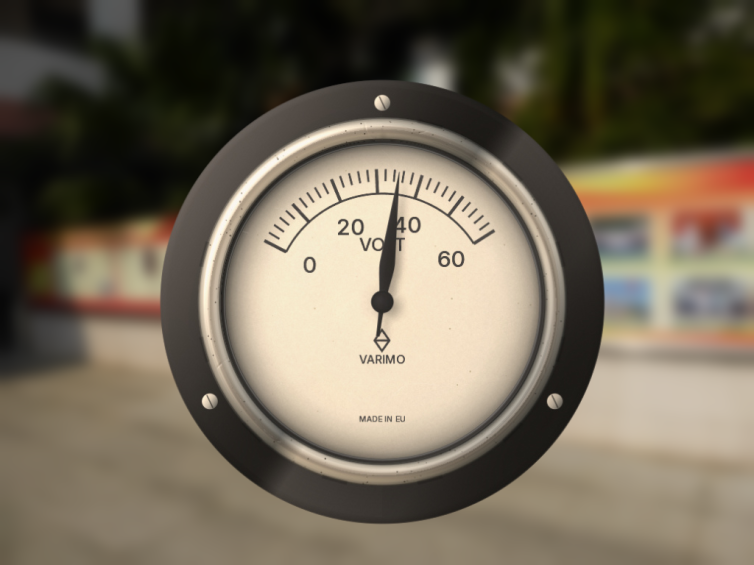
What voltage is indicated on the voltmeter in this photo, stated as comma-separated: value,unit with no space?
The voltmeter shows 35,V
